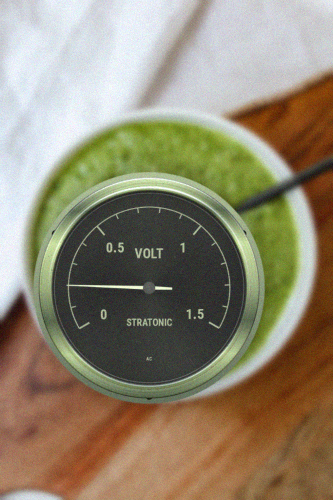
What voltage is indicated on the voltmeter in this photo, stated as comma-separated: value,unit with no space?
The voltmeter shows 0.2,V
